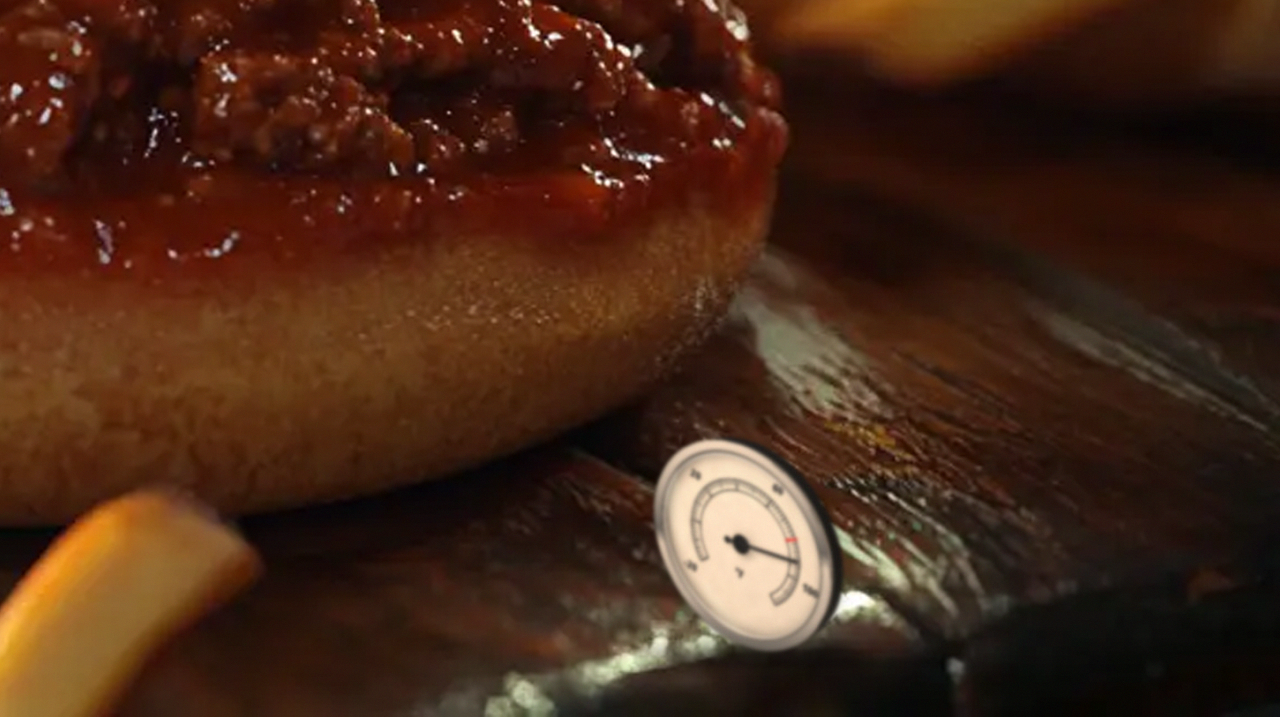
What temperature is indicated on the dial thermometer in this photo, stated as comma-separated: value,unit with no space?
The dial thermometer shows 90,°F
